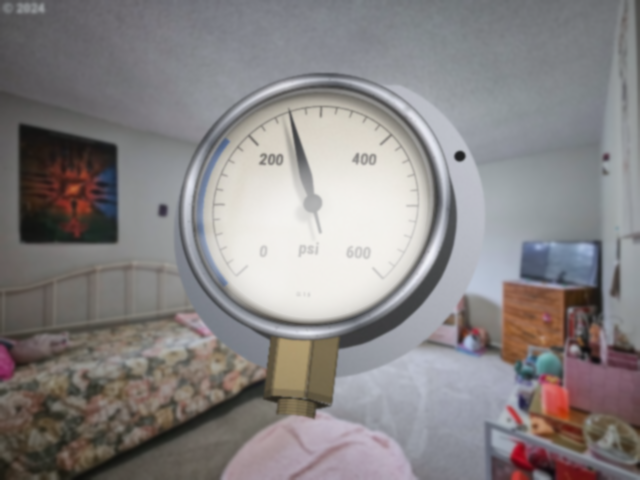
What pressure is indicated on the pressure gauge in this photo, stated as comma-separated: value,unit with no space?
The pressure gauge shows 260,psi
